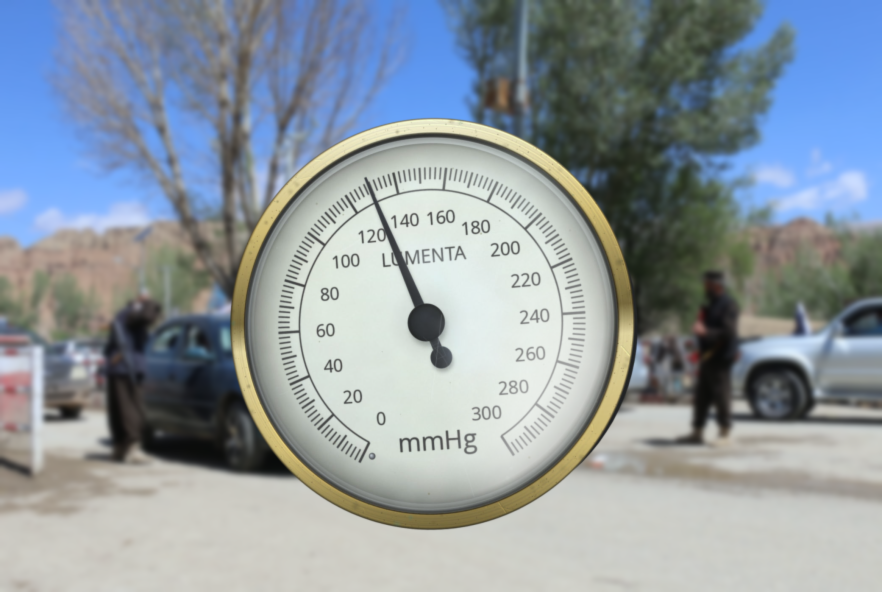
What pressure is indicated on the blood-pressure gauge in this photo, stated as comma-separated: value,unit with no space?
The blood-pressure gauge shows 130,mmHg
